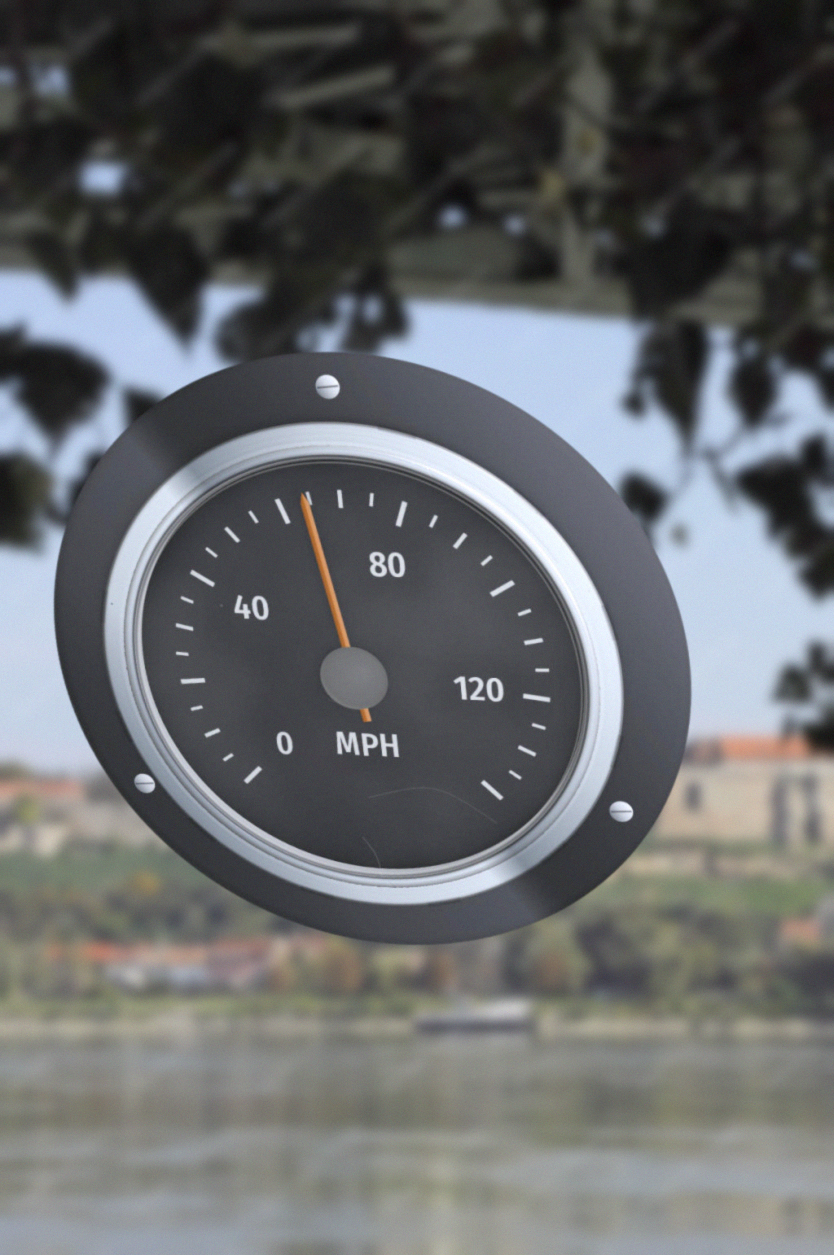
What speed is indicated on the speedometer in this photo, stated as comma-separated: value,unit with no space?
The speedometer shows 65,mph
